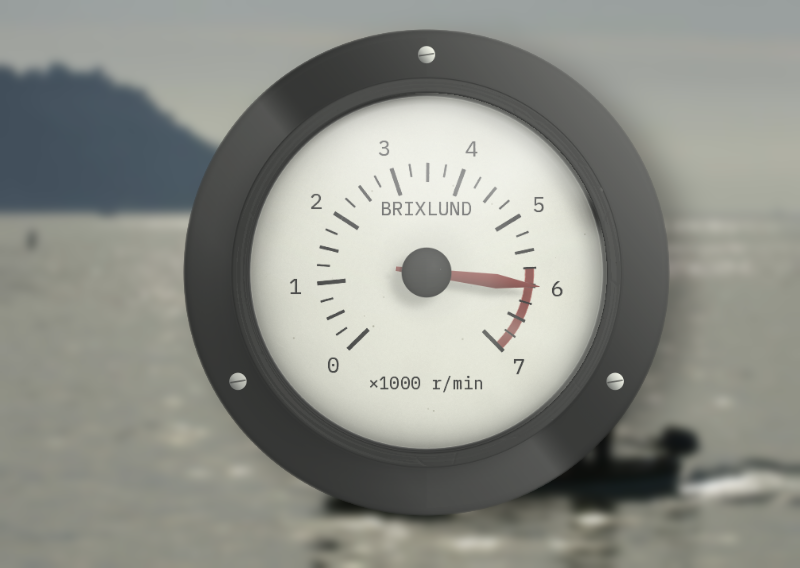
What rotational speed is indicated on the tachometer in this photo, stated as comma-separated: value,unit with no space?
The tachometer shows 6000,rpm
